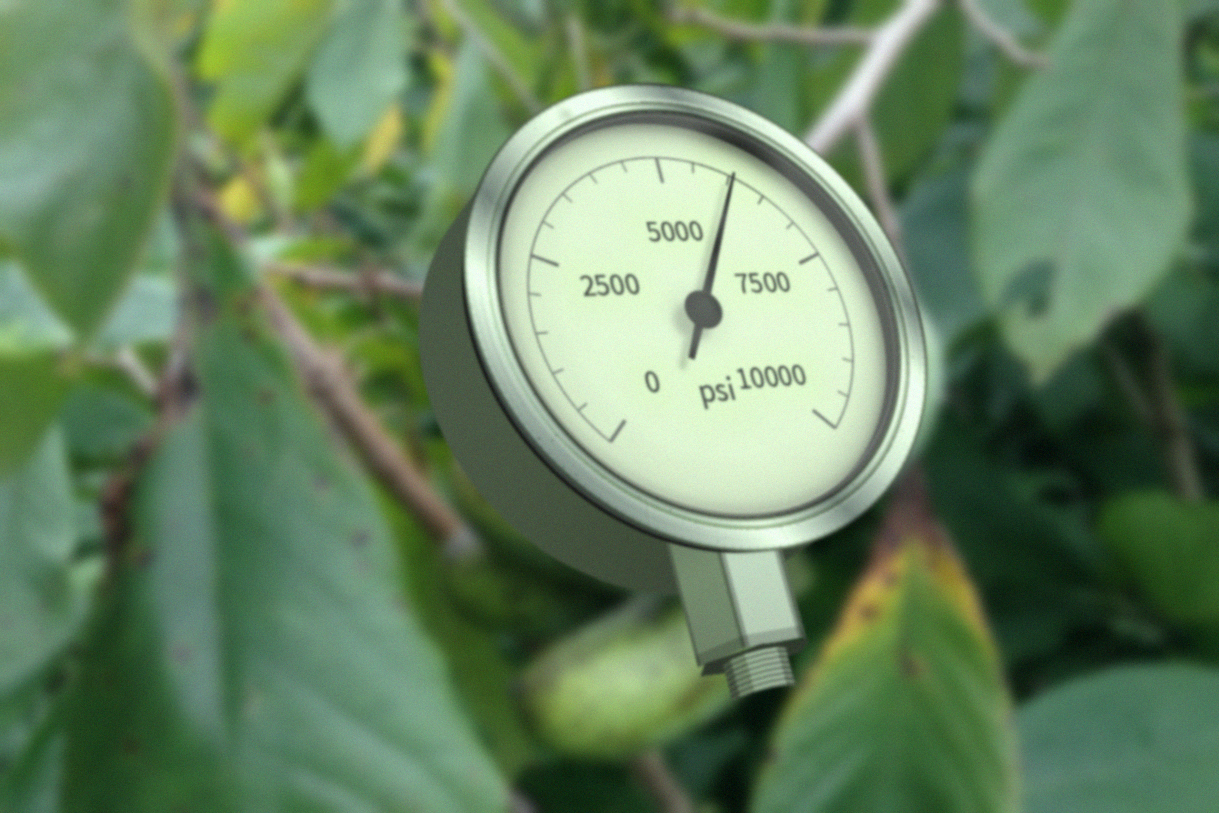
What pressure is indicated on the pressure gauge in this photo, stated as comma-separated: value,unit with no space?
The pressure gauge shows 6000,psi
